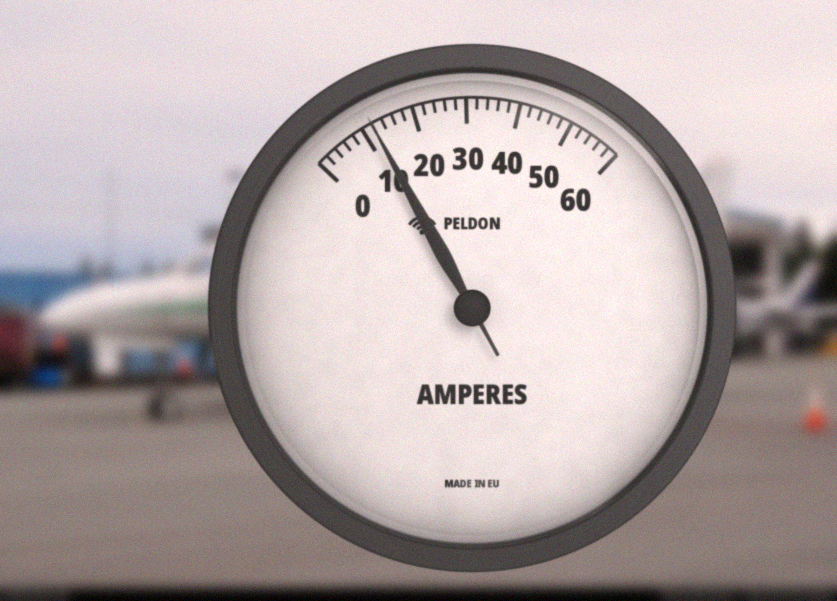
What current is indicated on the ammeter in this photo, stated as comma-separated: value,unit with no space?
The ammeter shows 12,A
